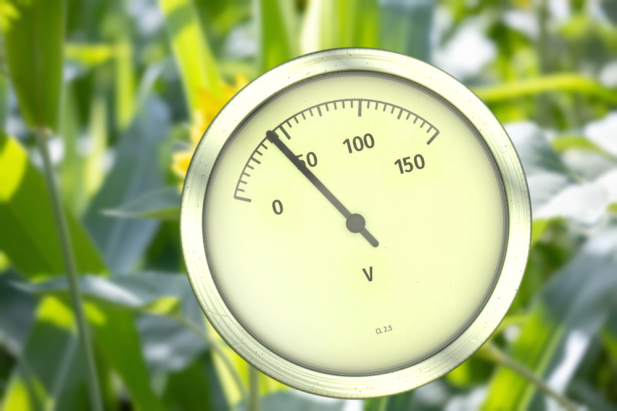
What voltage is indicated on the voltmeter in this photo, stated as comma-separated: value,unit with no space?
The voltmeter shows 42.5,V
